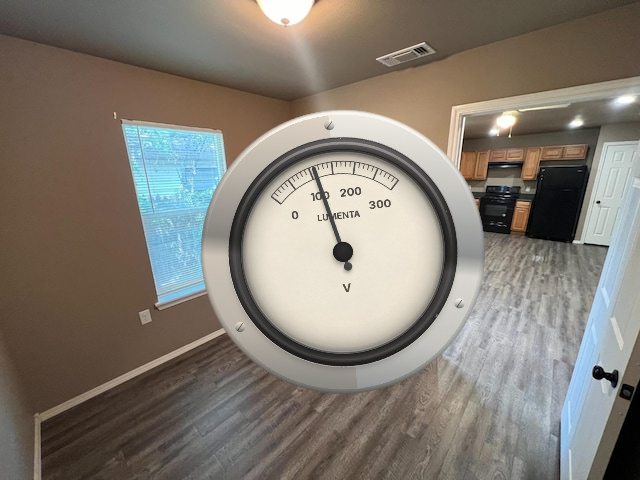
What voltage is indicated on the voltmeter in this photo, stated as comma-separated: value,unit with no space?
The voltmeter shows 110,V
